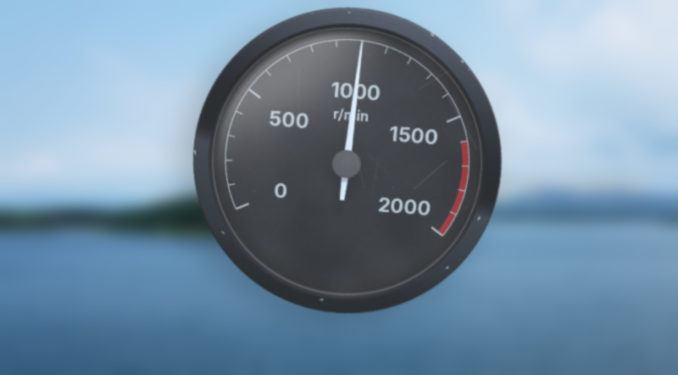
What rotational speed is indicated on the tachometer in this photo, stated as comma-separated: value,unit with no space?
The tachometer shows 1000,rpm
